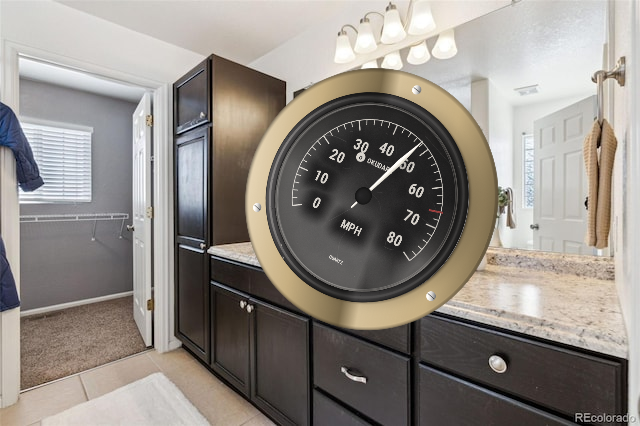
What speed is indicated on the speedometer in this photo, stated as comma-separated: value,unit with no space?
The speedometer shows 48,mph
